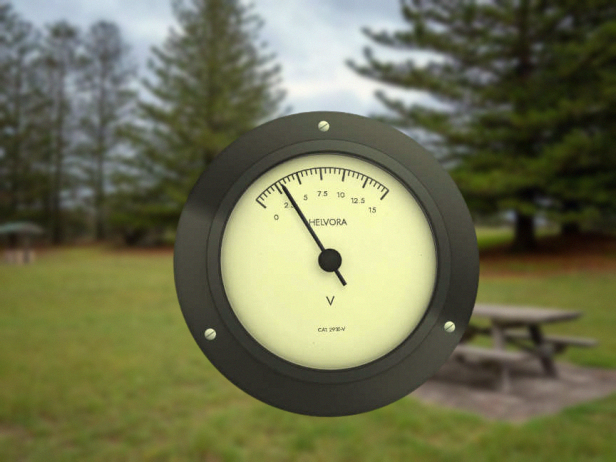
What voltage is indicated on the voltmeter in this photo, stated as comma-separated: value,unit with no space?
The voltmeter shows 3,V
